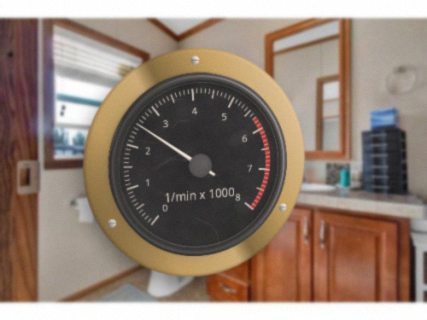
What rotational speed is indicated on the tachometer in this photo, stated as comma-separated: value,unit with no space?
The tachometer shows 2500,rpm
